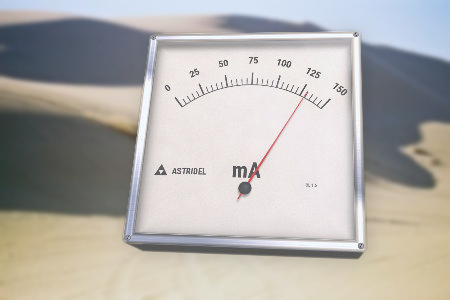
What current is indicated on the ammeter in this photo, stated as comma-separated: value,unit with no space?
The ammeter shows 130,mA
